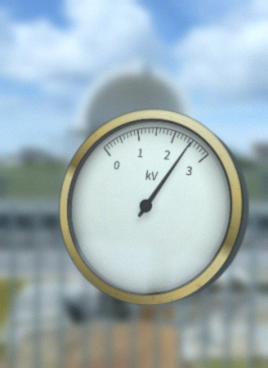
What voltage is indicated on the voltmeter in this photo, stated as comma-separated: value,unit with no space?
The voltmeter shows 2.5,kV
